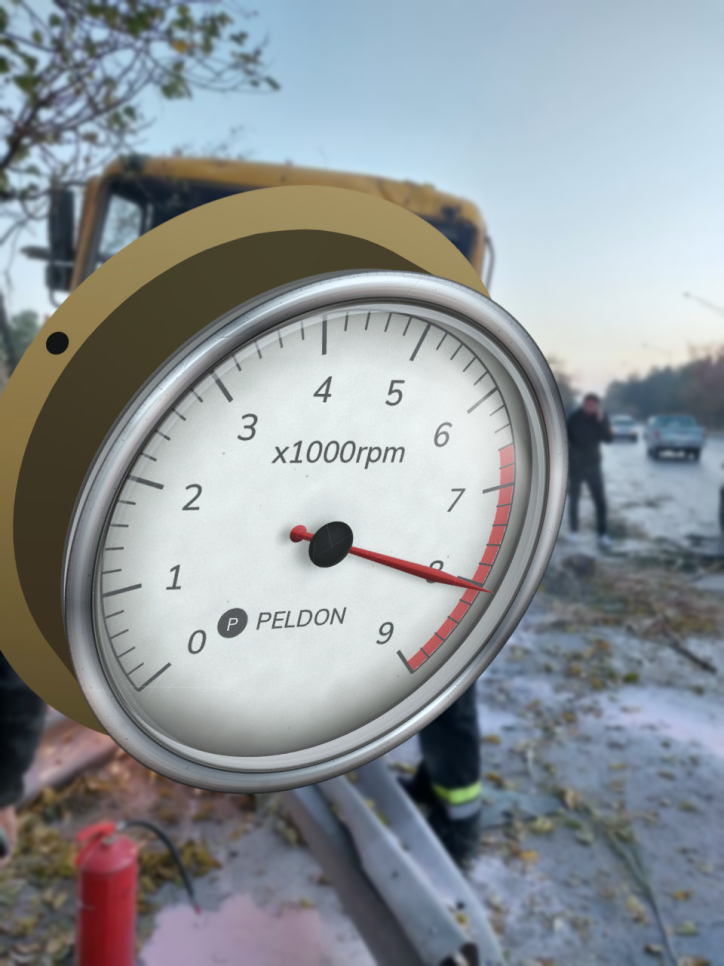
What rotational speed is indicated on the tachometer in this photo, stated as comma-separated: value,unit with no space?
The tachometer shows 8000,rpm
